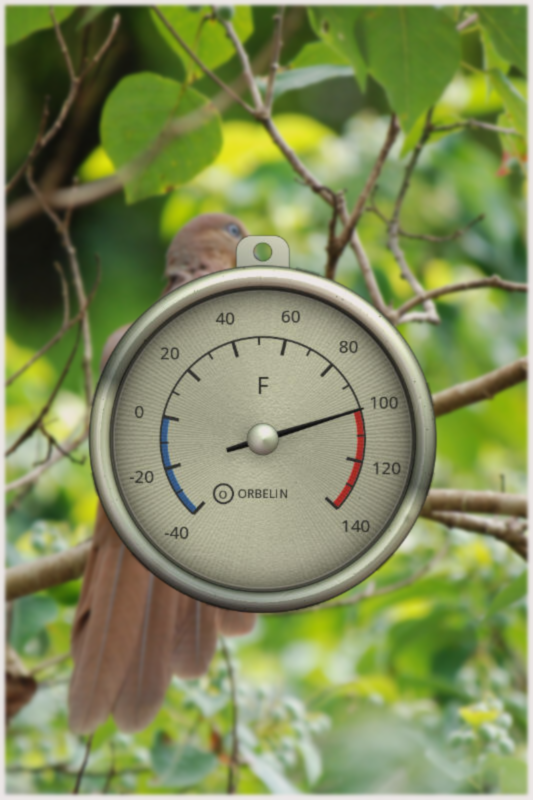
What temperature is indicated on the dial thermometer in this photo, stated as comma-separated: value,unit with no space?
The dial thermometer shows 100,°F
